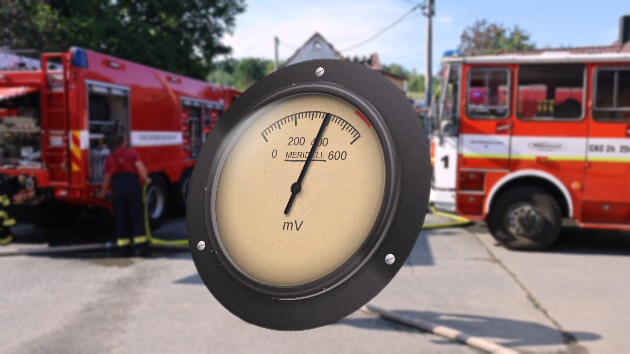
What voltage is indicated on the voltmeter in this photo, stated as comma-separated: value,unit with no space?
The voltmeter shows 400,mV
